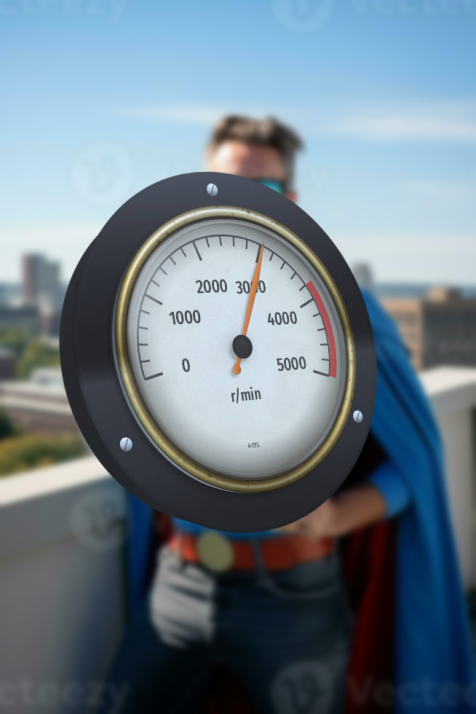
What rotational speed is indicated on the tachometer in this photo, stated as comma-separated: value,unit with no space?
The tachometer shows 3000,rpm
